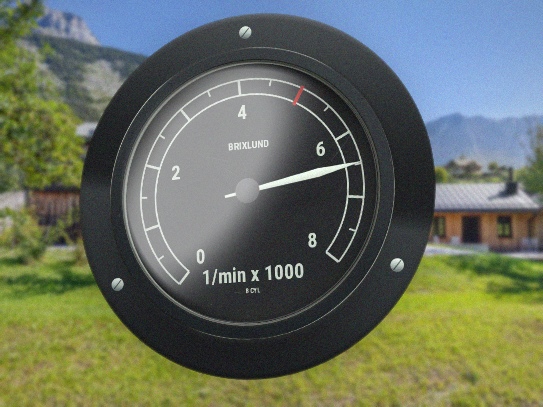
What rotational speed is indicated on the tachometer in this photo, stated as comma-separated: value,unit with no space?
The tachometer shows 6500,rpm
